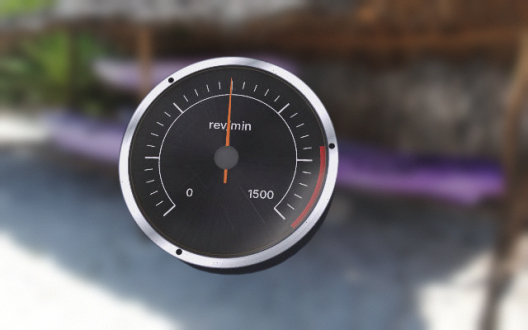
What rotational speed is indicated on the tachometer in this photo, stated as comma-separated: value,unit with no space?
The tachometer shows 750,rpm
